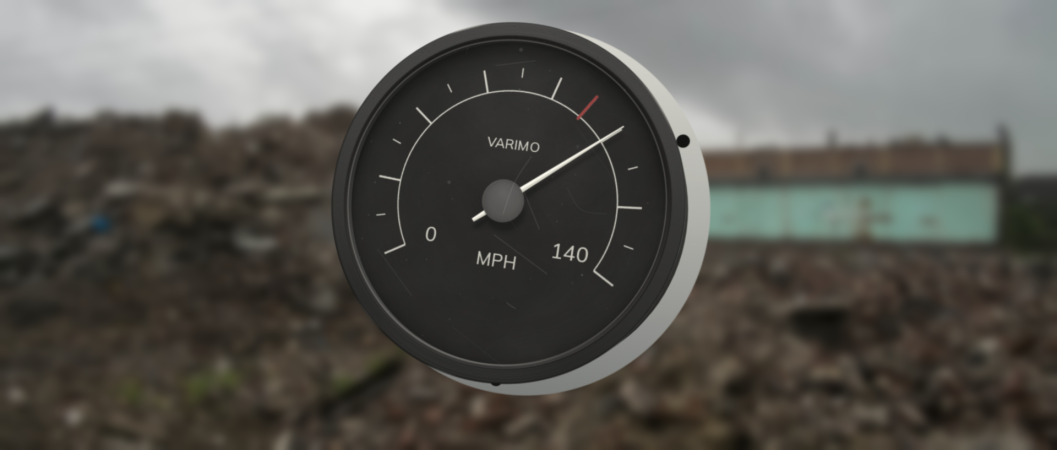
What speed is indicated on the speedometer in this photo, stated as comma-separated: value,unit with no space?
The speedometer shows 100,mph
